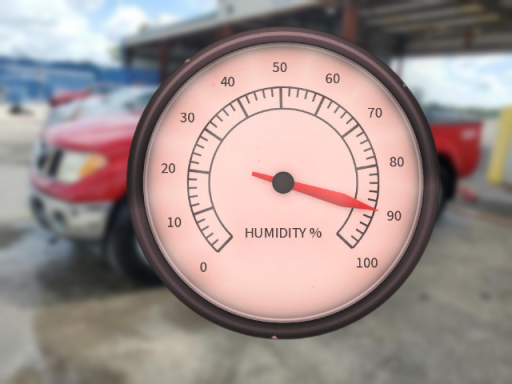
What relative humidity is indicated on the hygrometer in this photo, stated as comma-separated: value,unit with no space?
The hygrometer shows 90,%
